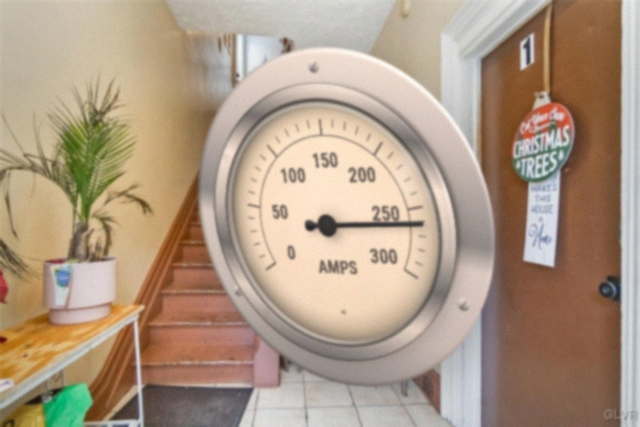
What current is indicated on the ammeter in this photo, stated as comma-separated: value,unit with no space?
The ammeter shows 260,A
